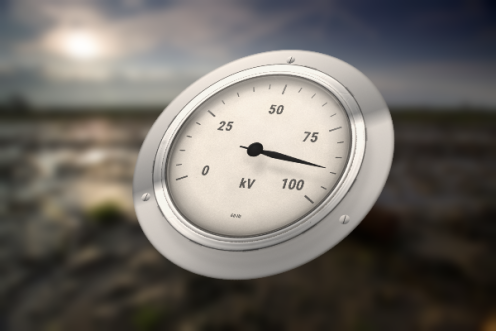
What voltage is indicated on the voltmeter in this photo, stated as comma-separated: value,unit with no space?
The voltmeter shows 90,kV
